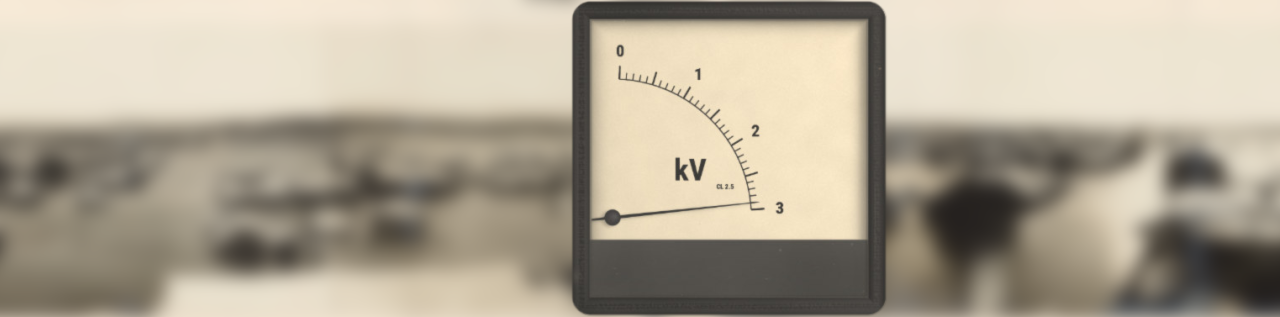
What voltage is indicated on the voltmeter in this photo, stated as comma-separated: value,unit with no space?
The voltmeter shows 2.9,kV
